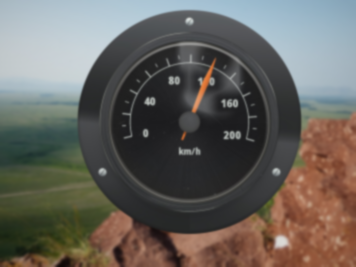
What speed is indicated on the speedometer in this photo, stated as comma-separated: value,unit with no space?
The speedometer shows 120,km/h
